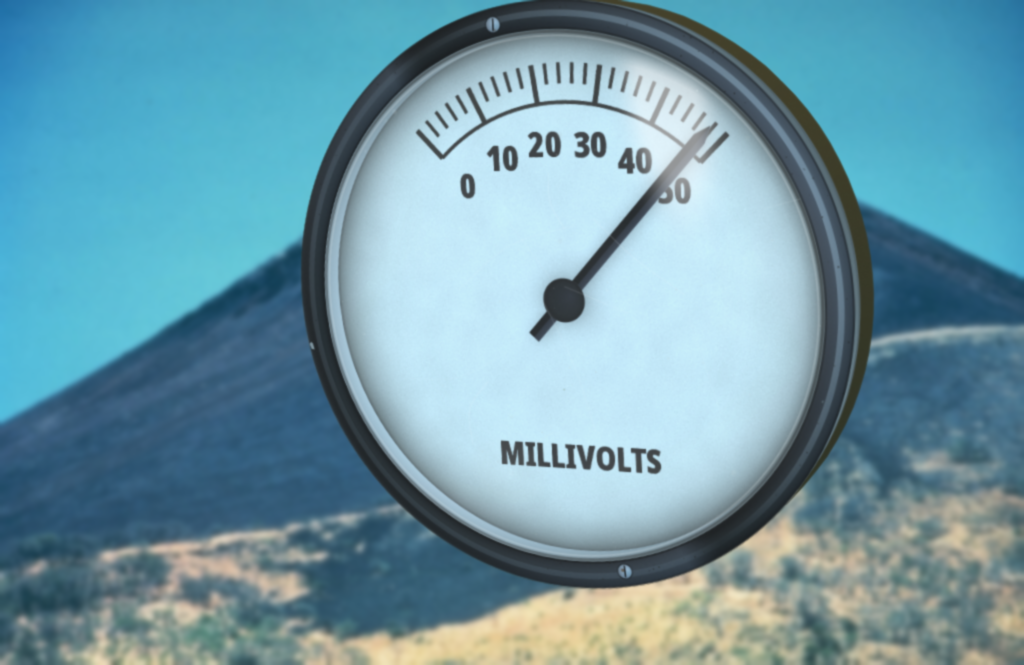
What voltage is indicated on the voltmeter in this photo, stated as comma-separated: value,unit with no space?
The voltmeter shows 48,mV
